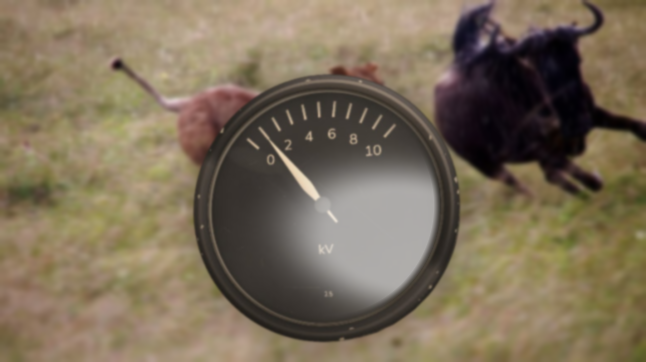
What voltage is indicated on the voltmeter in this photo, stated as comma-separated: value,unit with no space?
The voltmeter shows 1,kV
